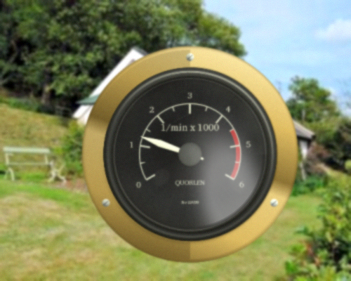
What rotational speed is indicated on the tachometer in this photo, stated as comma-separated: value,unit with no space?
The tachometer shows 1250,rpm
